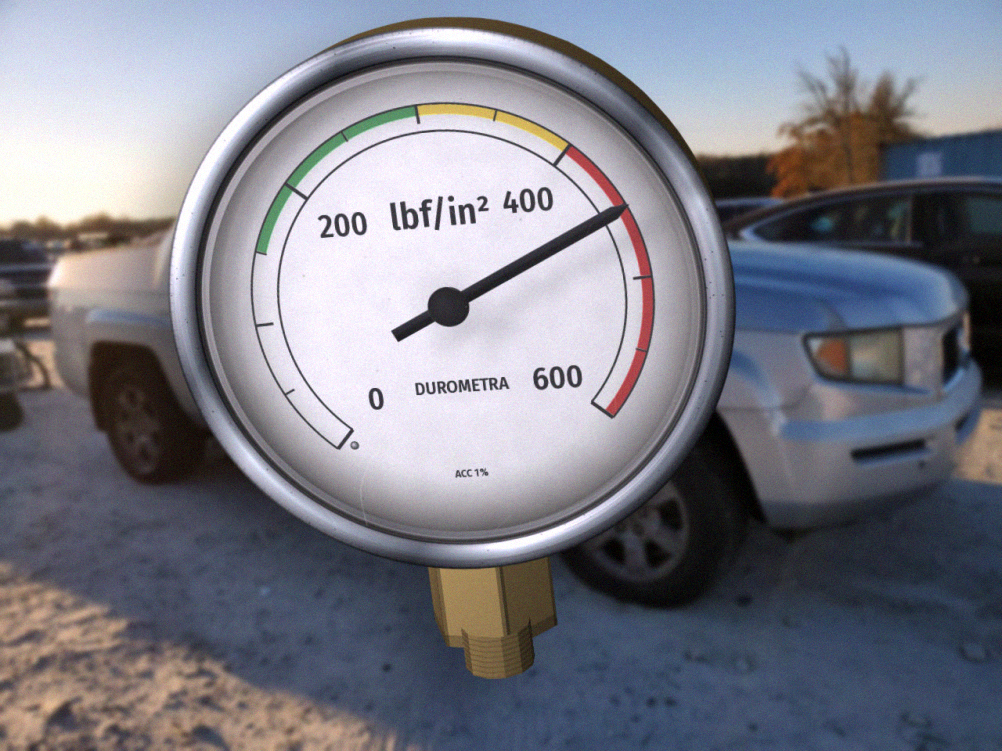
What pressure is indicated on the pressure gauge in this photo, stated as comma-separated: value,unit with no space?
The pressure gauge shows 450,psi
